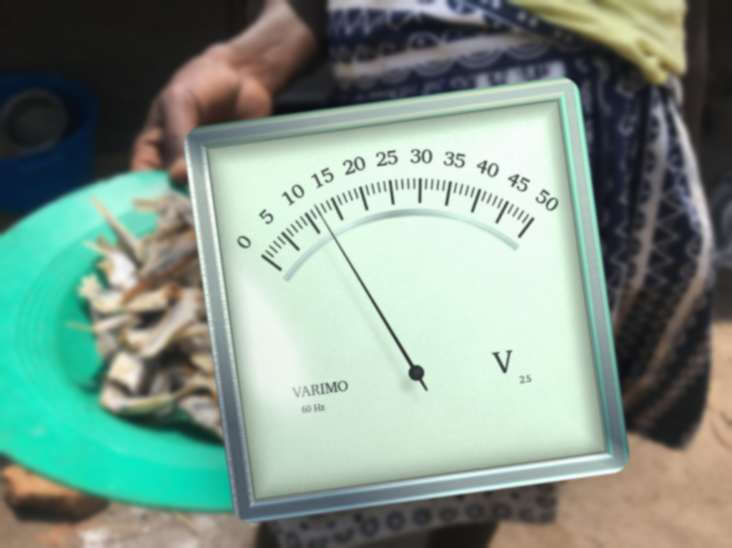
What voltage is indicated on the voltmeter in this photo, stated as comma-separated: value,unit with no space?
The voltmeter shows 12,V
